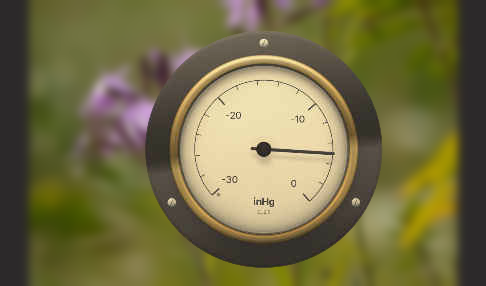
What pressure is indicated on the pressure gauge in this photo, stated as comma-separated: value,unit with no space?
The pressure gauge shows -5,inHg
